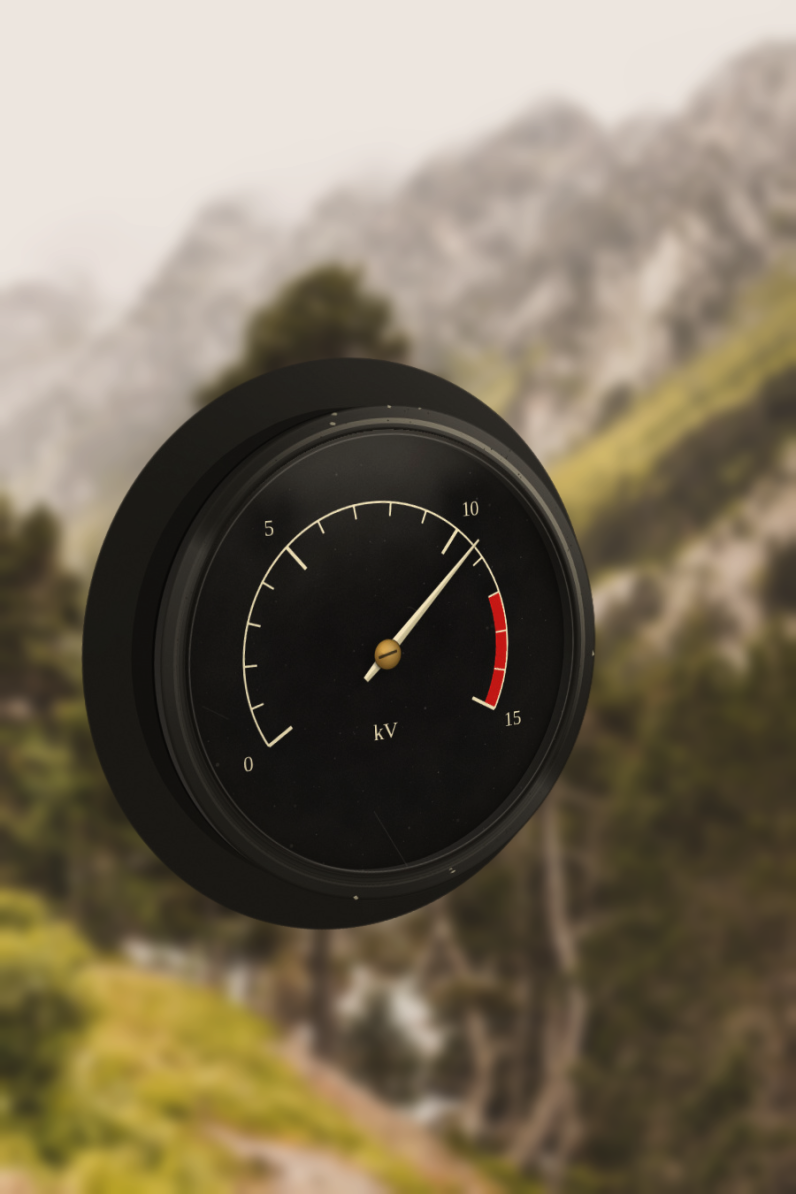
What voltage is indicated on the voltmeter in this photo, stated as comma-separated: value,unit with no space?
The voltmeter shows 10.5,kV
